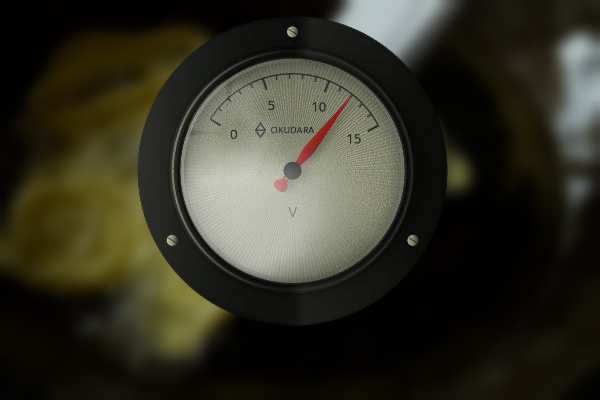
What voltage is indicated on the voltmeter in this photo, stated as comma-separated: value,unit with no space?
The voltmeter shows 12,V
